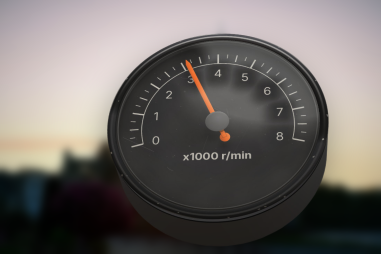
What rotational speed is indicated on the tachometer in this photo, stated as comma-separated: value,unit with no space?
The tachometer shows 3125,rpm
